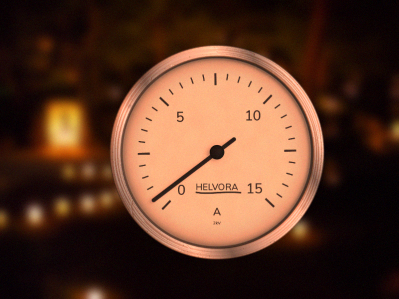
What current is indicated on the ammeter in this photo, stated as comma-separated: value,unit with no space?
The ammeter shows 0.5,A
